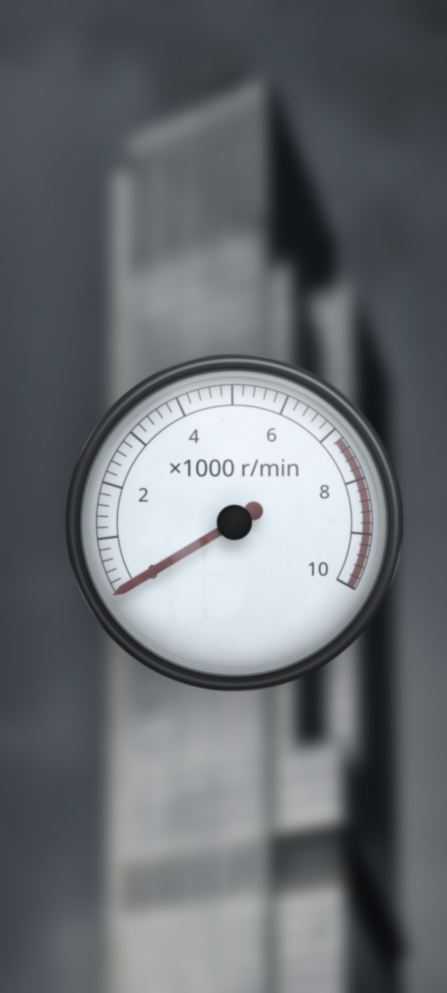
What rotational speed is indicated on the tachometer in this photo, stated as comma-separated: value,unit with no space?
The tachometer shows 0,rpm
